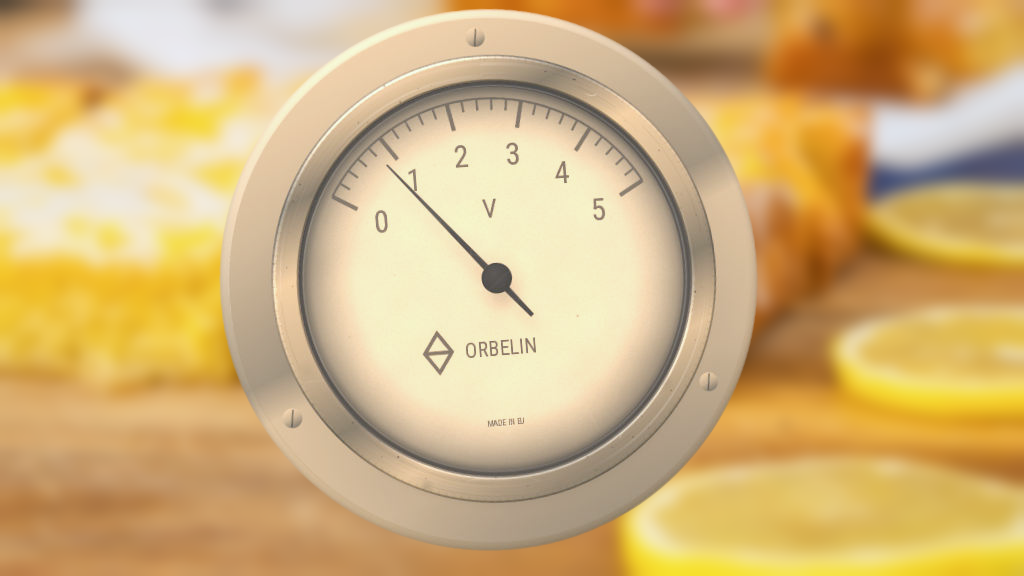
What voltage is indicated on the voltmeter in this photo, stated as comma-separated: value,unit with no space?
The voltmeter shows 0.8,V
